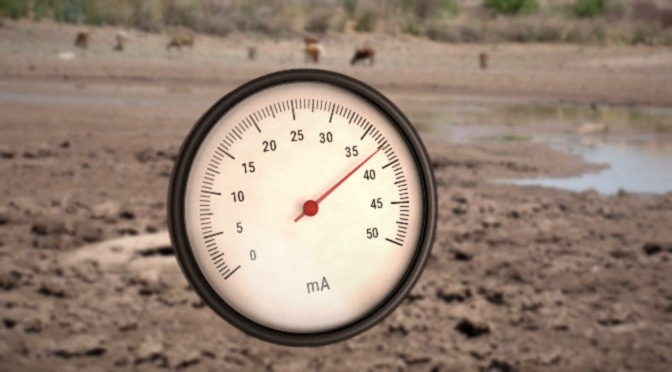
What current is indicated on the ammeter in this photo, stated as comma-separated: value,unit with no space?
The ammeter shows 37.5,mA
